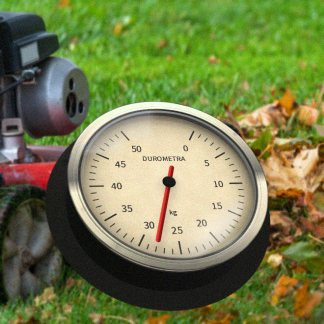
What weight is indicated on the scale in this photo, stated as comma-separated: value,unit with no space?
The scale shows 28,kg
